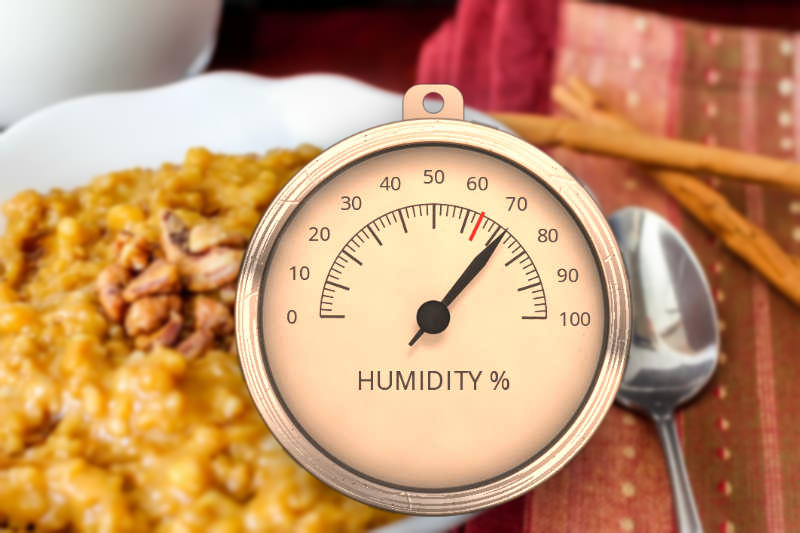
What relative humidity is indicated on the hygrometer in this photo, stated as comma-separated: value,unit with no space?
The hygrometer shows 72,%
